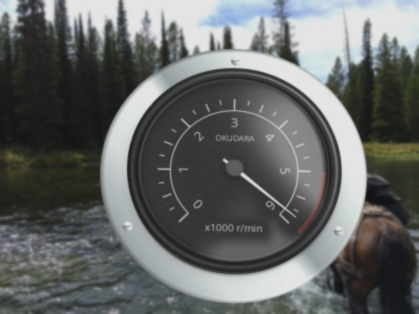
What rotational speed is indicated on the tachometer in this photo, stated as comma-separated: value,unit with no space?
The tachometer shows 5875,rpm
